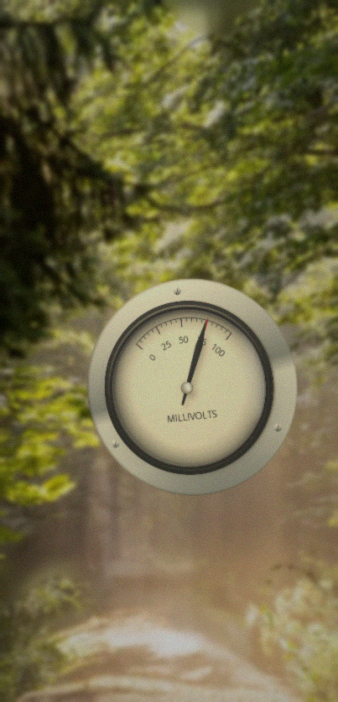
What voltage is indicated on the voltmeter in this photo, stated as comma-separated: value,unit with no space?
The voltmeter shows 75,mV
